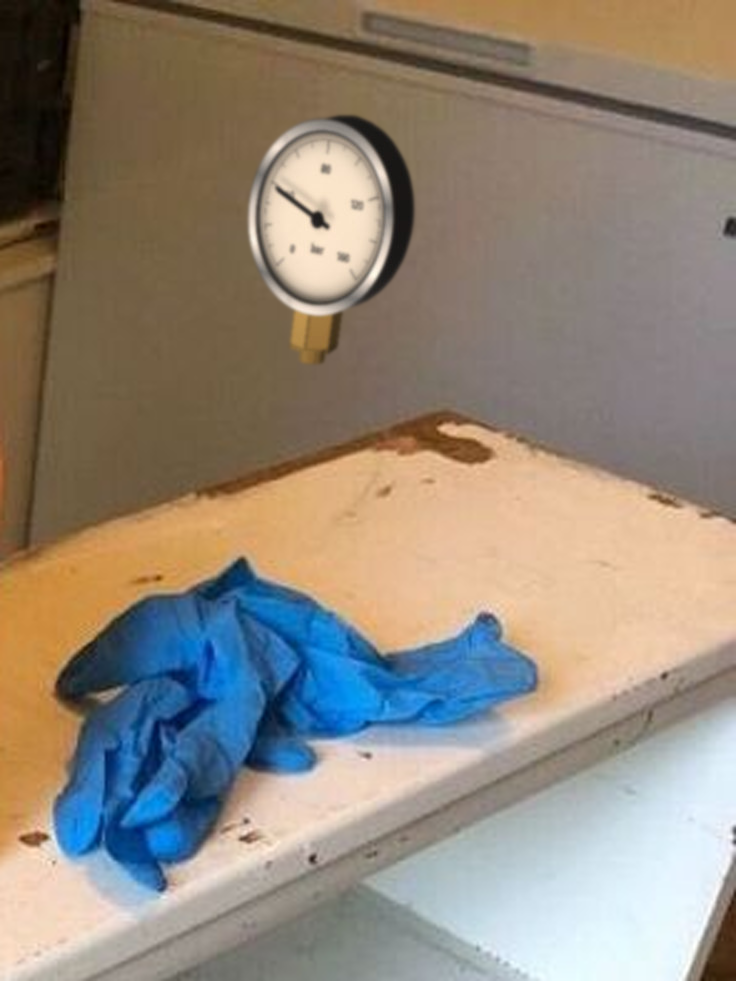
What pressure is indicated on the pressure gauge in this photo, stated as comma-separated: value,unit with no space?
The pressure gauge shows 40,bar
